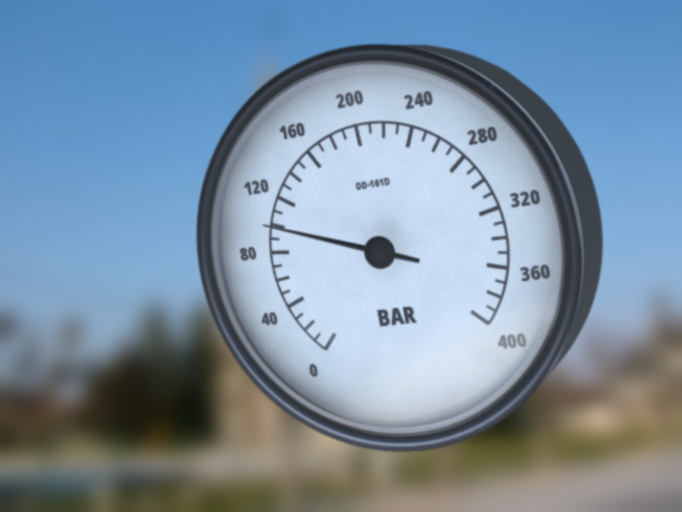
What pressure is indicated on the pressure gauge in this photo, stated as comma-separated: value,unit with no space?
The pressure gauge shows 100,bar
